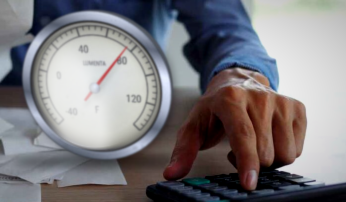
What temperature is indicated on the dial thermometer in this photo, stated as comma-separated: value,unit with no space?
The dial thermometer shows 76,°F
